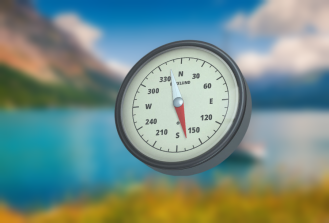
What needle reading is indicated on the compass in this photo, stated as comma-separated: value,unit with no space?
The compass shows 165,°
